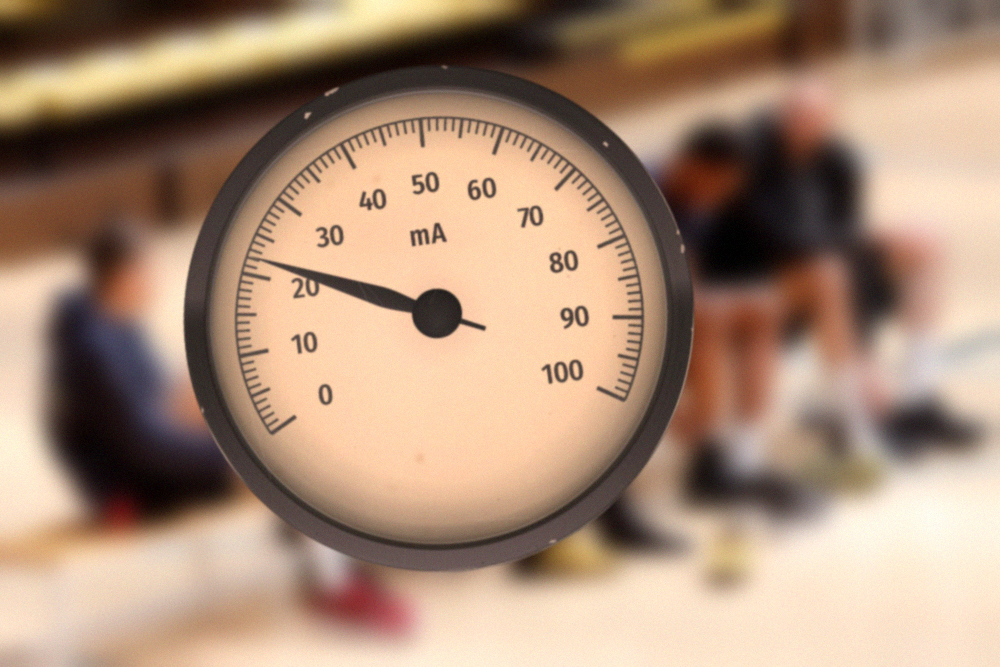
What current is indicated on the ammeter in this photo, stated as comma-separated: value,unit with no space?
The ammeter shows 22,mA
